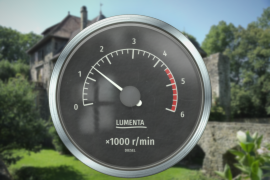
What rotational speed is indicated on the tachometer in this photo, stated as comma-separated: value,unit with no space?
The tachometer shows 1400,rpm
